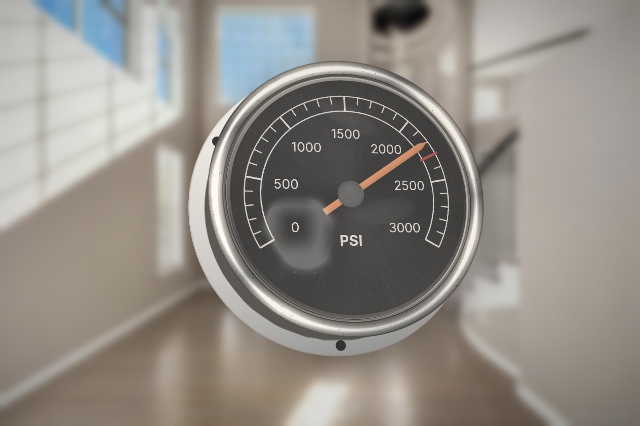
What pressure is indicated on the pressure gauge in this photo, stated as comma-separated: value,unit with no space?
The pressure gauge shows 2200,psi
